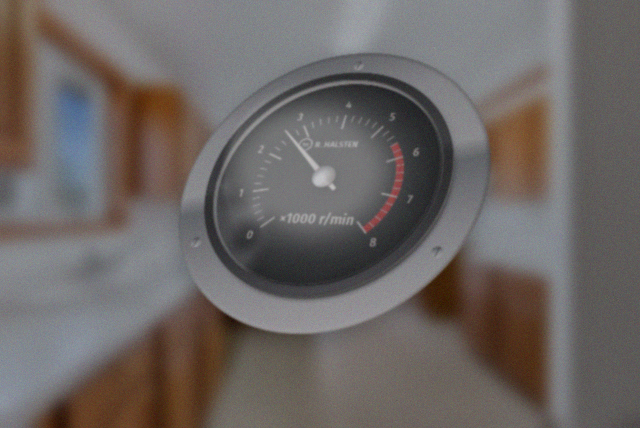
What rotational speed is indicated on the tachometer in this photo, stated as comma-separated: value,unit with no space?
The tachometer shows 2600,rpm
